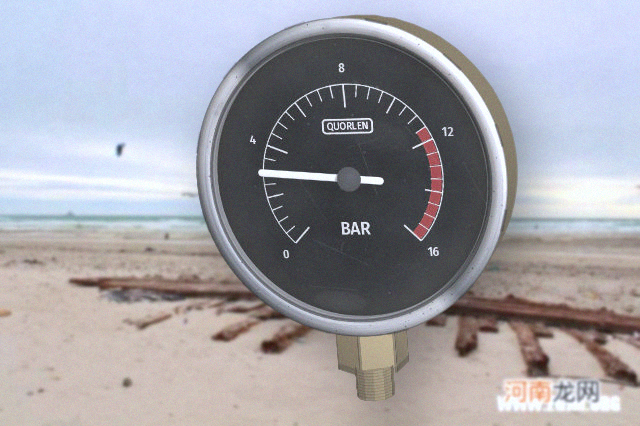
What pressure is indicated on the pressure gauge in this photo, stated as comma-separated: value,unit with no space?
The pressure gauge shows 3,bar
